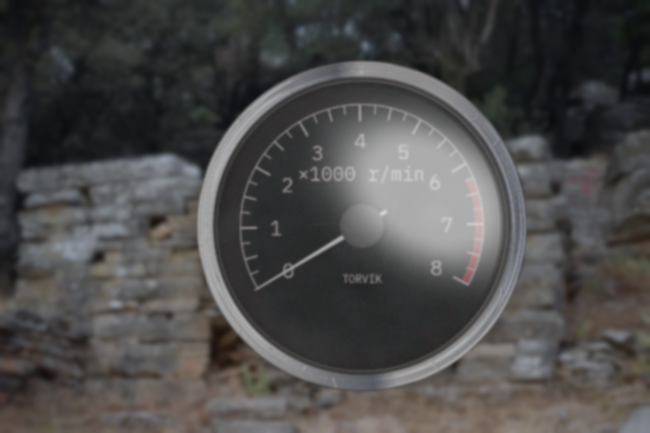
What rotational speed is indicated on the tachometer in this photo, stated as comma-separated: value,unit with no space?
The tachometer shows 0,rpm
